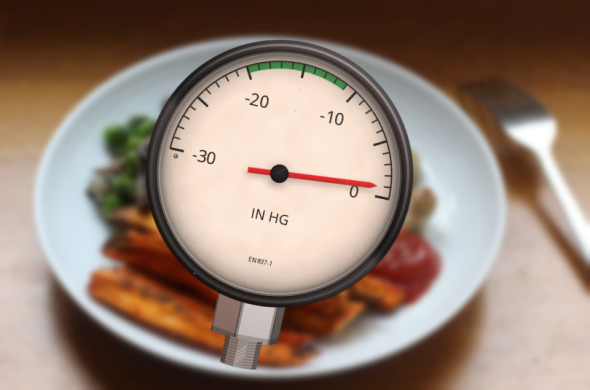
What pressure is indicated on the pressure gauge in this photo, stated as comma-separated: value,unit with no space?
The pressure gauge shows -1,inHg
